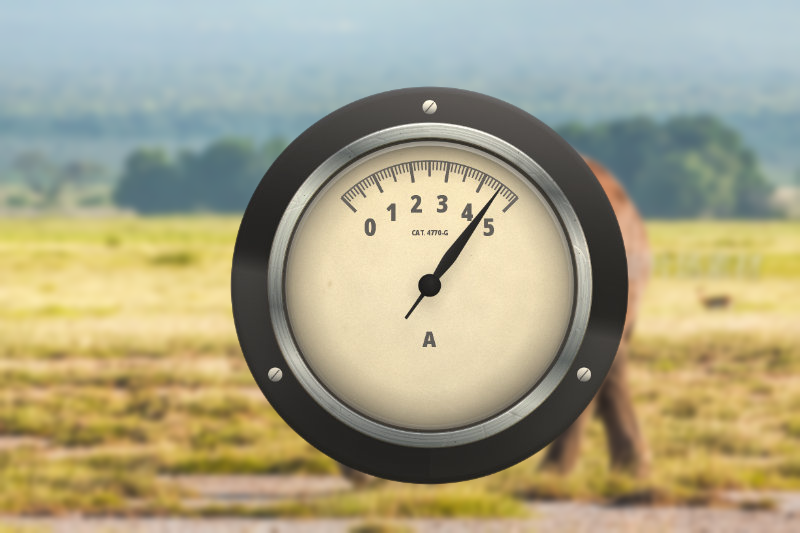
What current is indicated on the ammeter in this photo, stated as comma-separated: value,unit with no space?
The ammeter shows 4.5,A
